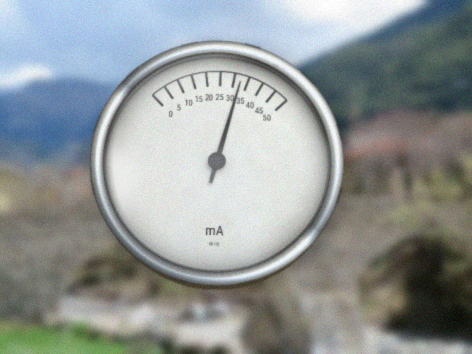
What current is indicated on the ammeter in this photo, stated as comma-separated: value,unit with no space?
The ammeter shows 32.5,mA
